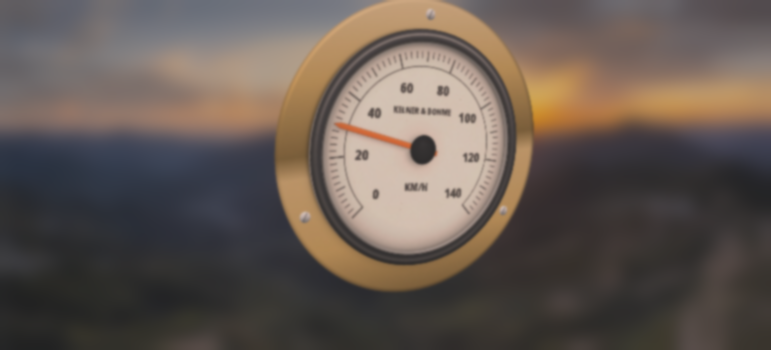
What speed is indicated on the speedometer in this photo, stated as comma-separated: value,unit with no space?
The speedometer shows 30,km/h
